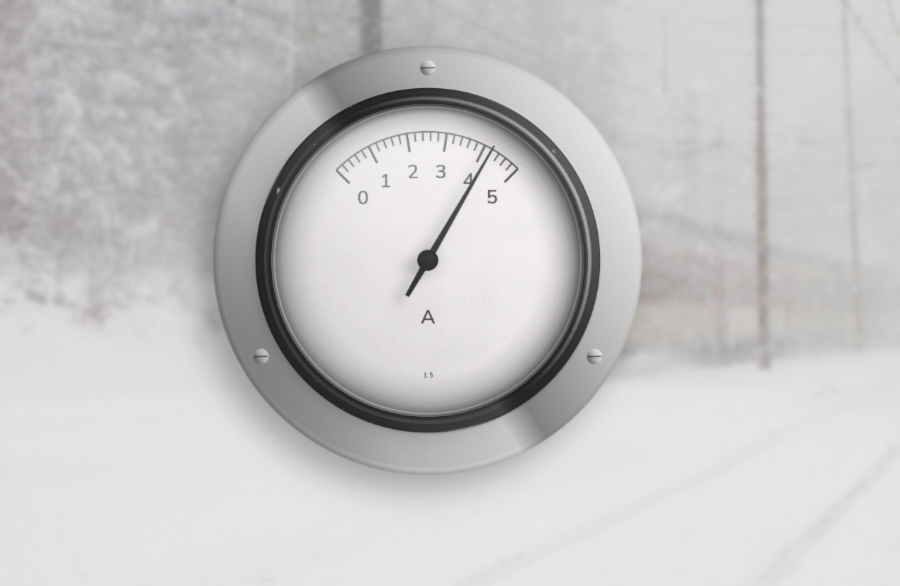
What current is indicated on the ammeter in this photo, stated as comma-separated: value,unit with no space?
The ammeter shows 4.2,A
